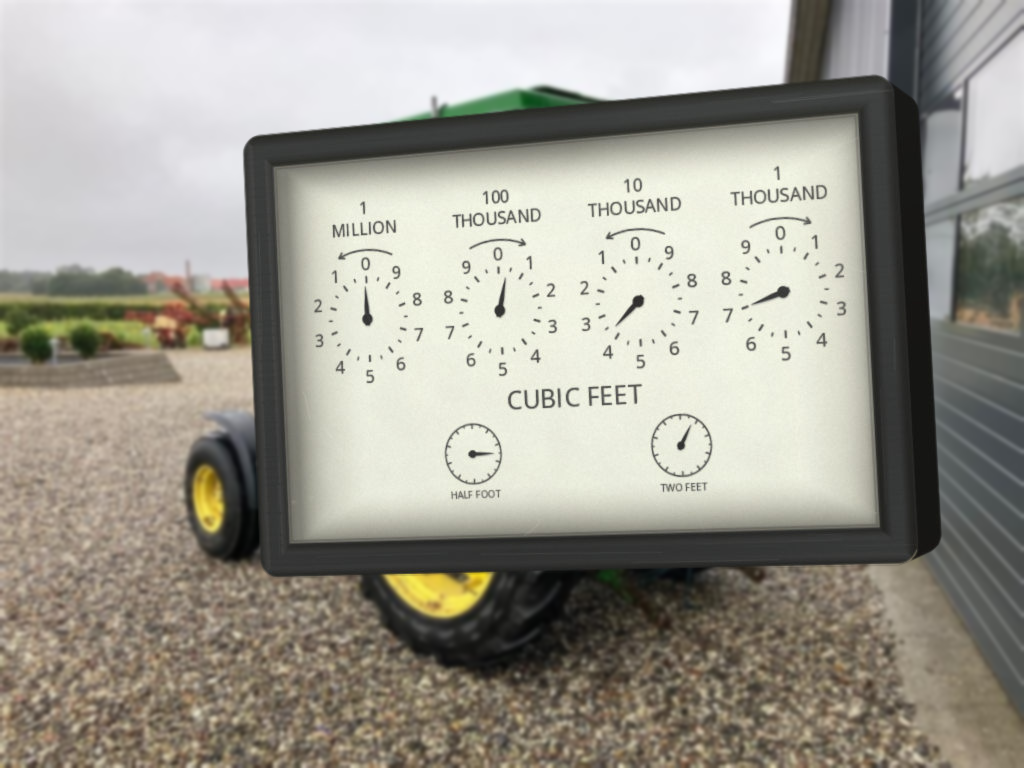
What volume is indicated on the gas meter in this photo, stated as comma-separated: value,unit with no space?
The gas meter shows 3700,ft³
